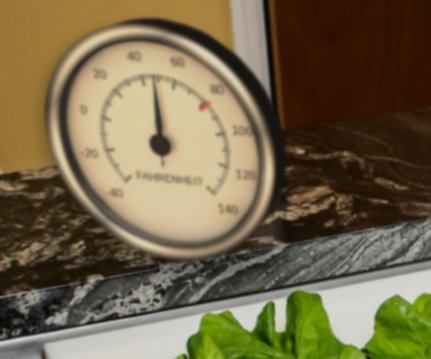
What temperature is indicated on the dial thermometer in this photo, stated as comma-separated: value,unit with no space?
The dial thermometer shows 50,°F
